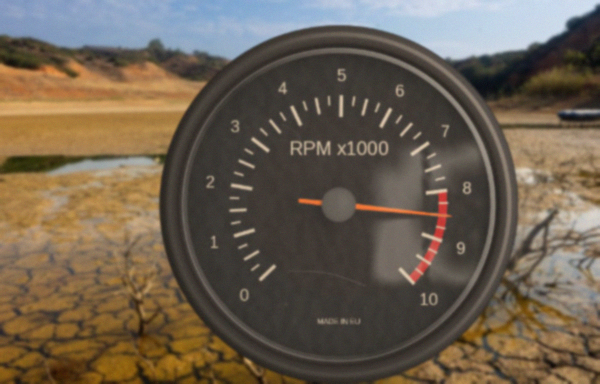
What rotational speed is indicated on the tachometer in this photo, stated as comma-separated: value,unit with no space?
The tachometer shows 8500,rpm
